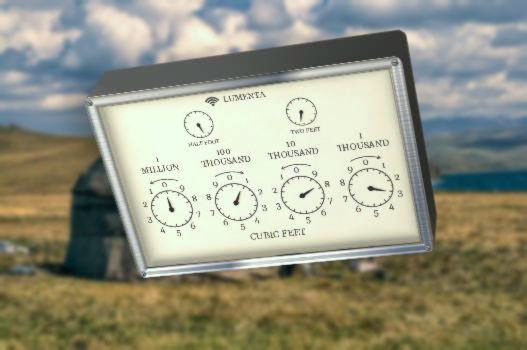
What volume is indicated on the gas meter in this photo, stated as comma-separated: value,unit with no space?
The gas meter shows 8300,ft³
